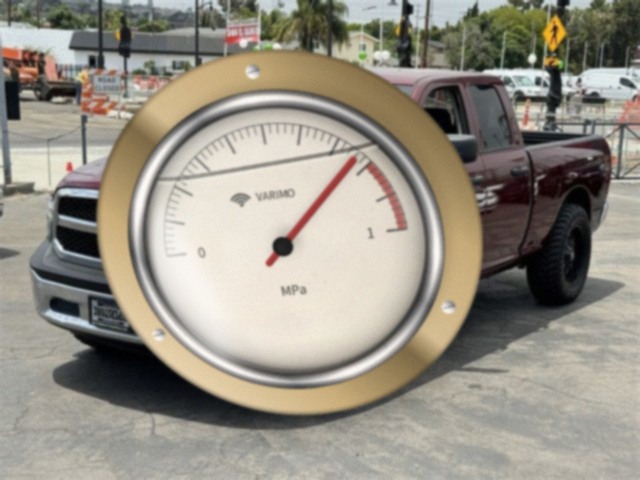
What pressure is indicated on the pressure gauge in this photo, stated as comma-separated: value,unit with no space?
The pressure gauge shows 0.76,MPa
